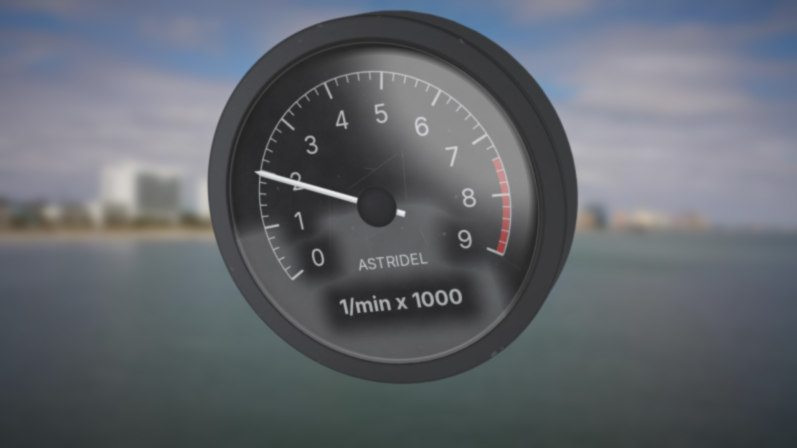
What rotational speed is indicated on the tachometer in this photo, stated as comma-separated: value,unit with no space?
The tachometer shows 2000,rpm
